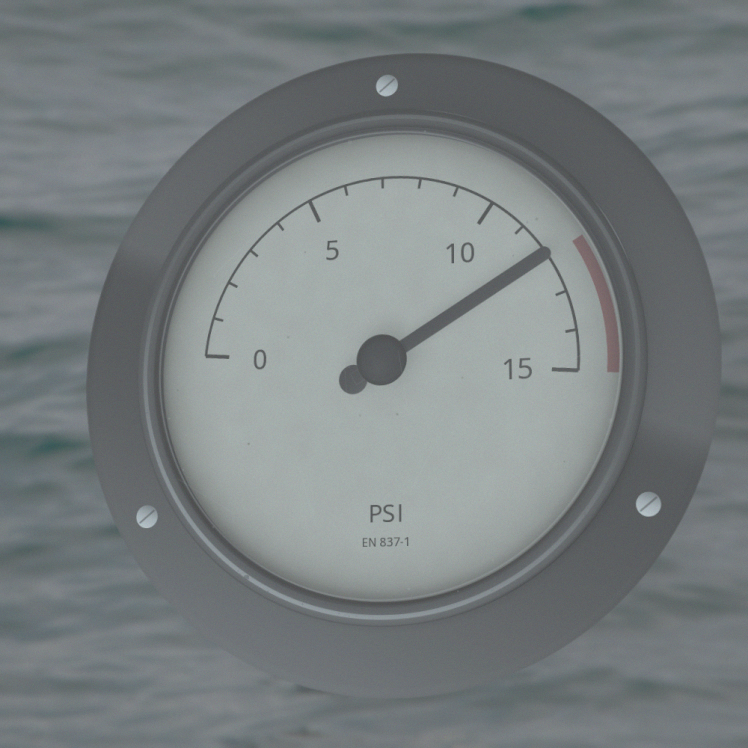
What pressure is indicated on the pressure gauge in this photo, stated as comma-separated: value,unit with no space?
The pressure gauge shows 12,psi
